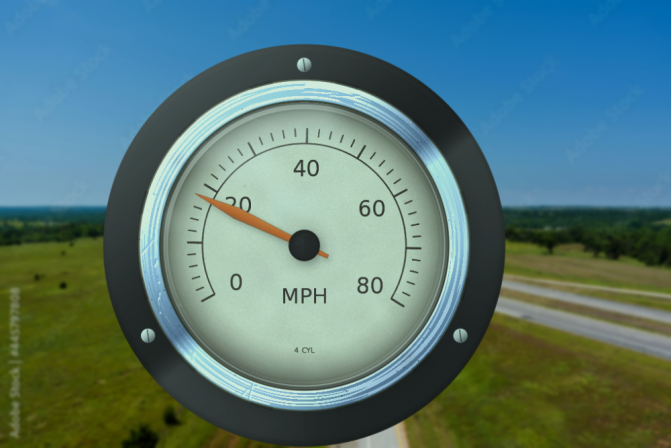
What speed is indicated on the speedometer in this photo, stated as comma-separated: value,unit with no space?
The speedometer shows 18,mph
